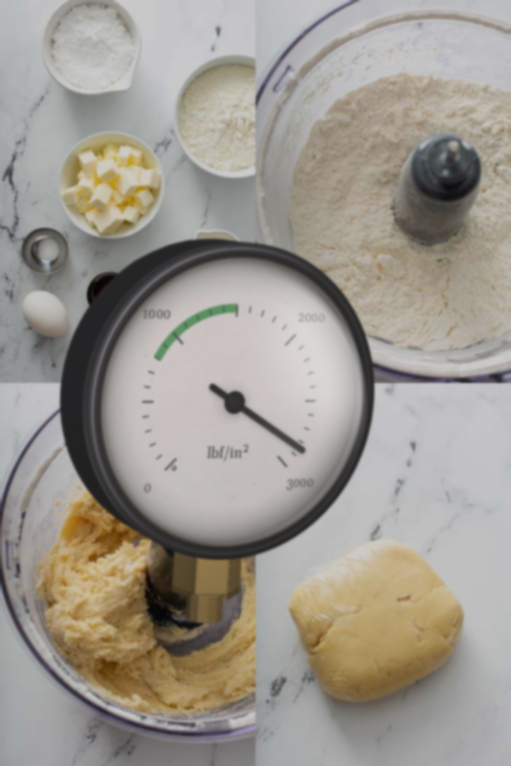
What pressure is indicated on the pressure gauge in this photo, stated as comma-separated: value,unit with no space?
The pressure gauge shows 2850,psi
